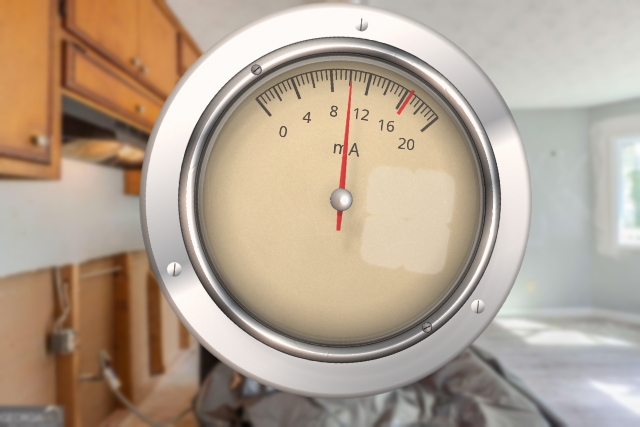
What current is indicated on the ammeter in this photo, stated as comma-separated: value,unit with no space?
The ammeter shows 10,mA
